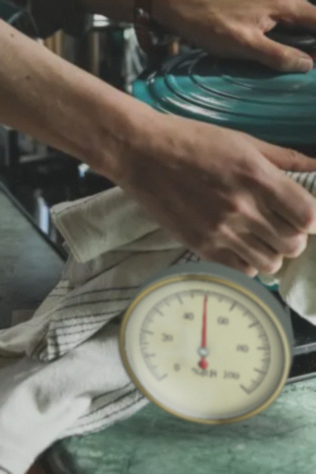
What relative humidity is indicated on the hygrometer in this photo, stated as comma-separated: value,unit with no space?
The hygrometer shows 50,%
